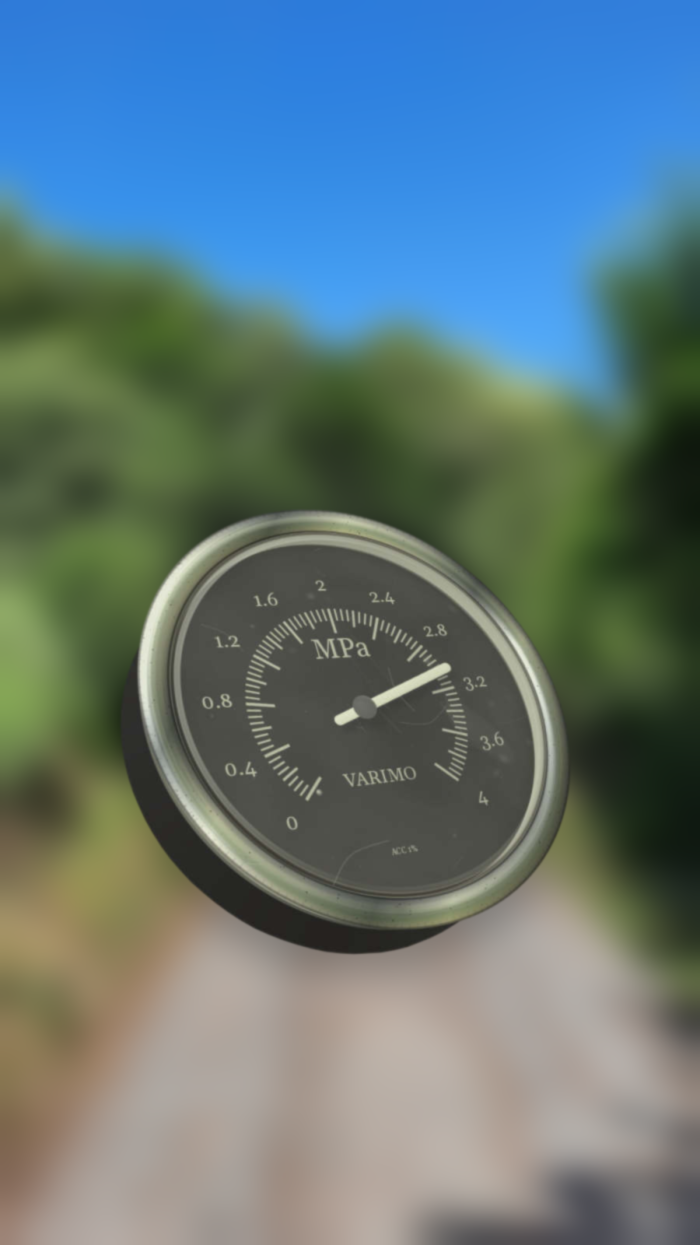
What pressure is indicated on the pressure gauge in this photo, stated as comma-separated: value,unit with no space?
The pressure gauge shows 3.05,MPa
